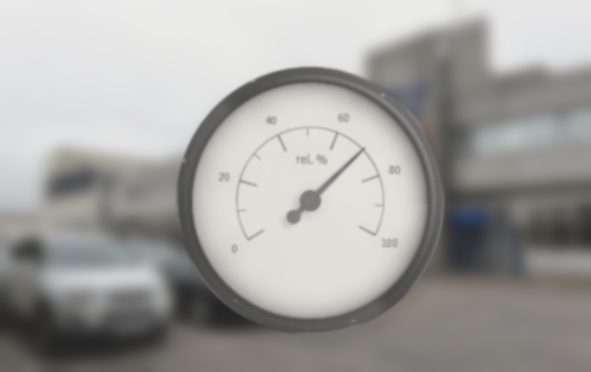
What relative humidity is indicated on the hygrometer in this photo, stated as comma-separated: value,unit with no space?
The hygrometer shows 70,%
